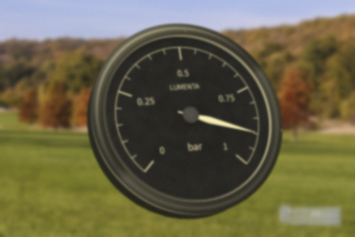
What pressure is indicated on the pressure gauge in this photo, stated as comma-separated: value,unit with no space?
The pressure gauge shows 0.9,bar
